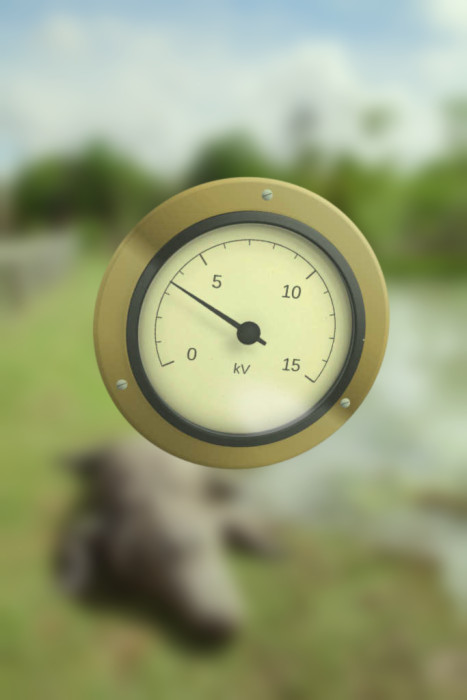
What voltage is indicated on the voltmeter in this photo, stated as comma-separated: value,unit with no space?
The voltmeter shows 3.5,kV
